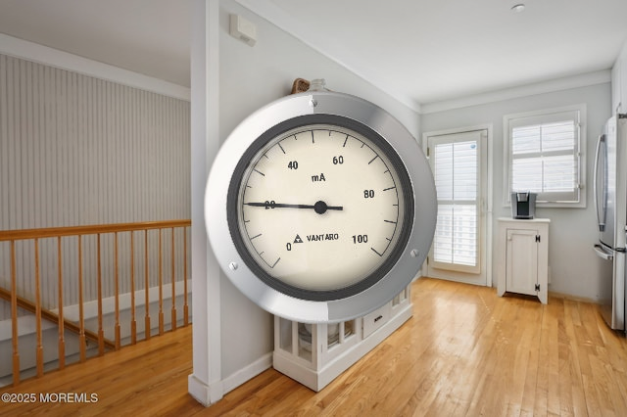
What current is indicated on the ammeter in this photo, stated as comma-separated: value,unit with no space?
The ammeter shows 20,mA
